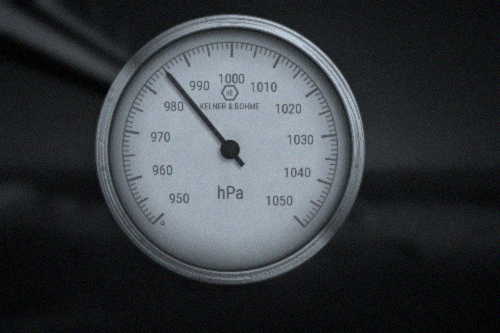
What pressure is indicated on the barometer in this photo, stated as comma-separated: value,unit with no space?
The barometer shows 985,hPa
